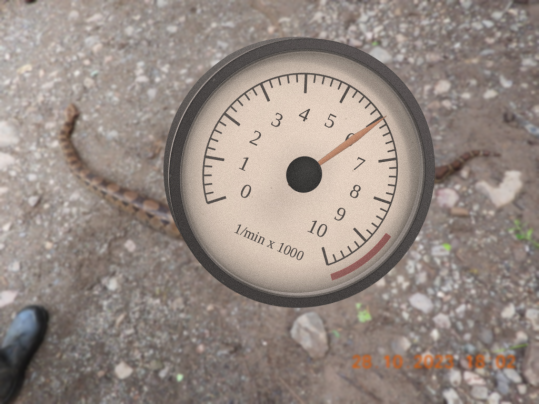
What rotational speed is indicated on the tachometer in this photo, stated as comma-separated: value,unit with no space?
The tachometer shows 6000,rpm
